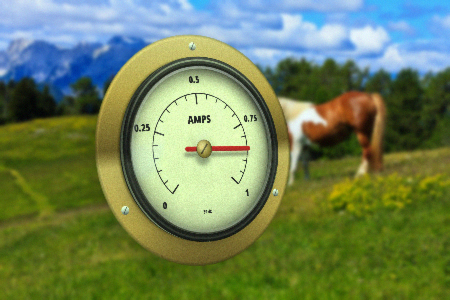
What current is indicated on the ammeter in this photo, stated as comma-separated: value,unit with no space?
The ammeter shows 0.85,A
